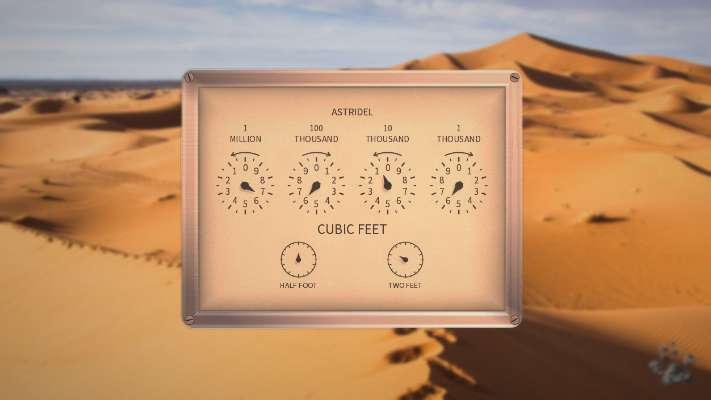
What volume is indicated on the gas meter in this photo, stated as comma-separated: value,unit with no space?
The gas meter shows 660600,ft³
